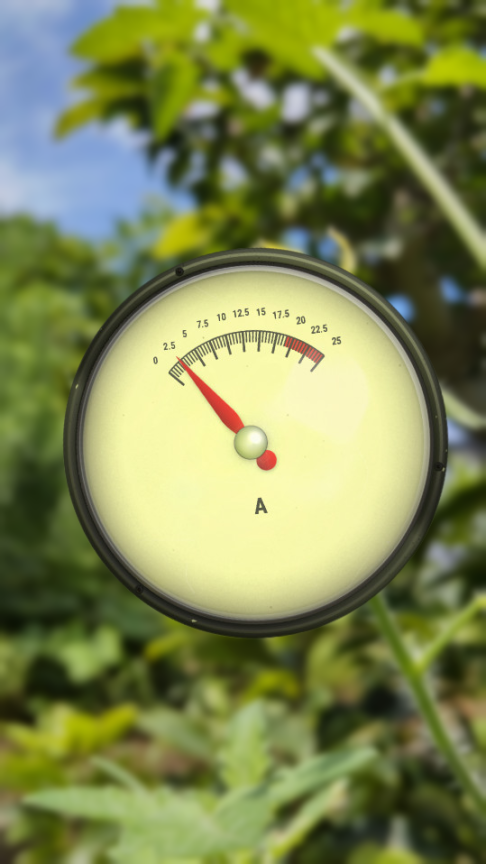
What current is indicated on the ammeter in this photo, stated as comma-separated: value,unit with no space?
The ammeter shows 2.5,A
